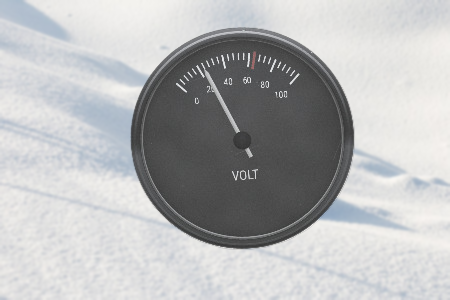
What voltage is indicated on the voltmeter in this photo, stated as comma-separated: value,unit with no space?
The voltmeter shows 24,V
